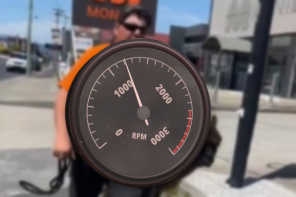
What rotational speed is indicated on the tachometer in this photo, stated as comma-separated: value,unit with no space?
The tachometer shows 1200,rpm
